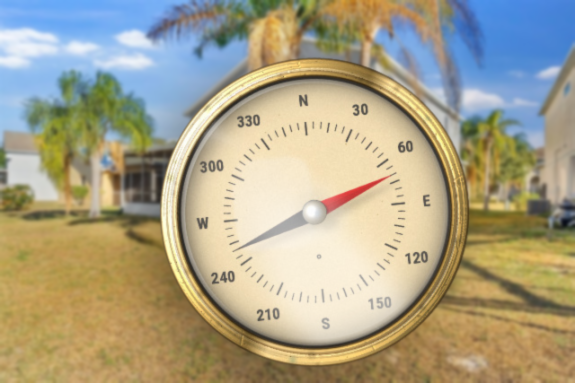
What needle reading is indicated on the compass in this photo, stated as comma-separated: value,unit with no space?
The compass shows 70,°
